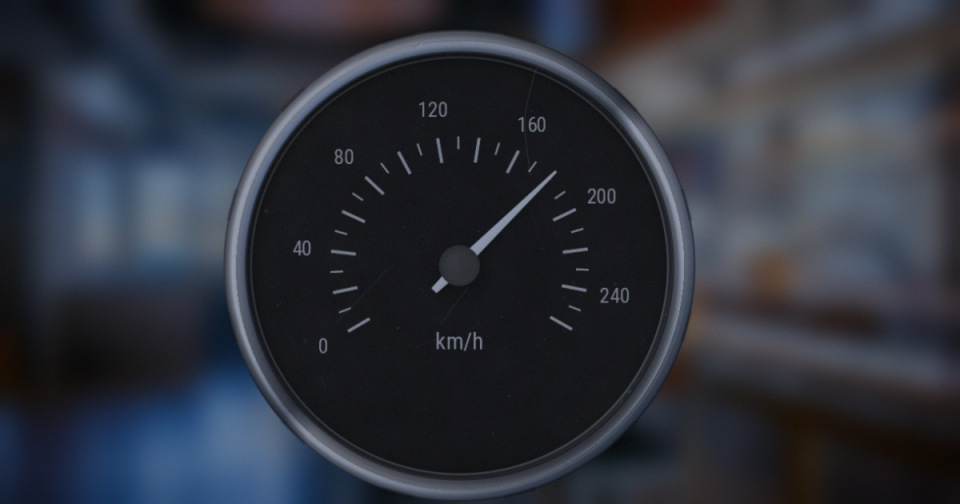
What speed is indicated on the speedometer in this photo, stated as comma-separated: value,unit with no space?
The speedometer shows 180,km/h
